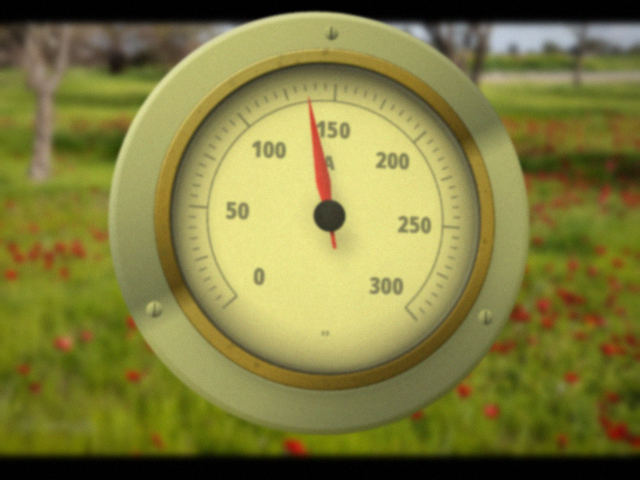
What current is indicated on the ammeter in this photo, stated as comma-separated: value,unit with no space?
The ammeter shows 135,A
